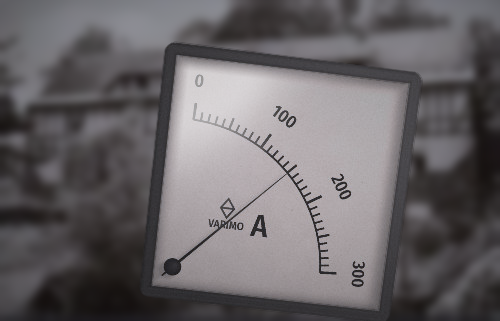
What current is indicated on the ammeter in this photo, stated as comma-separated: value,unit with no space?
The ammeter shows 150,A
